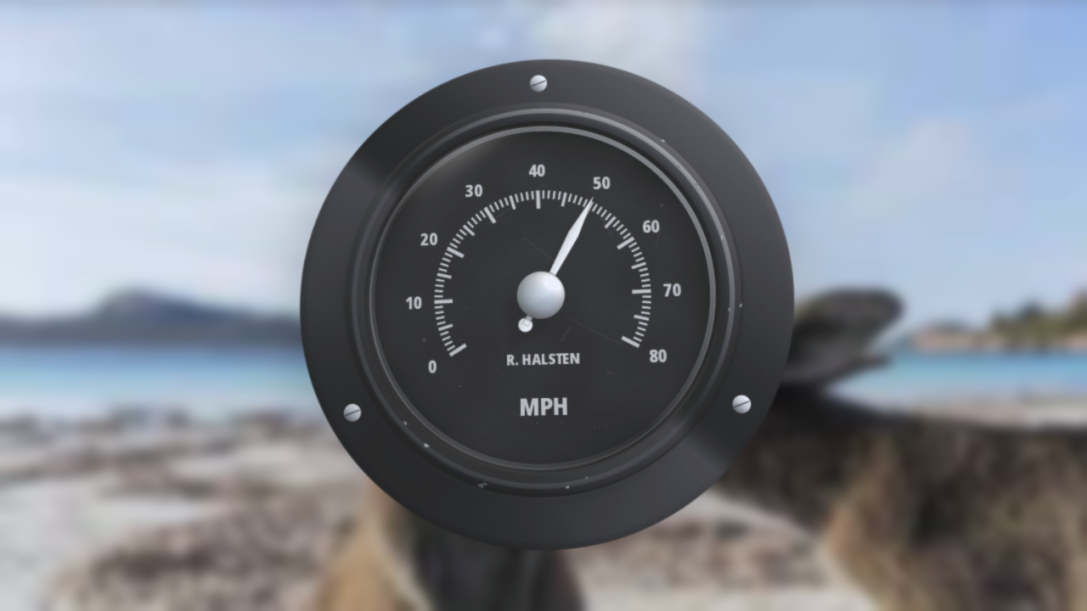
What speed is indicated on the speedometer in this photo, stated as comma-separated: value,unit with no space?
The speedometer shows 50,mph
